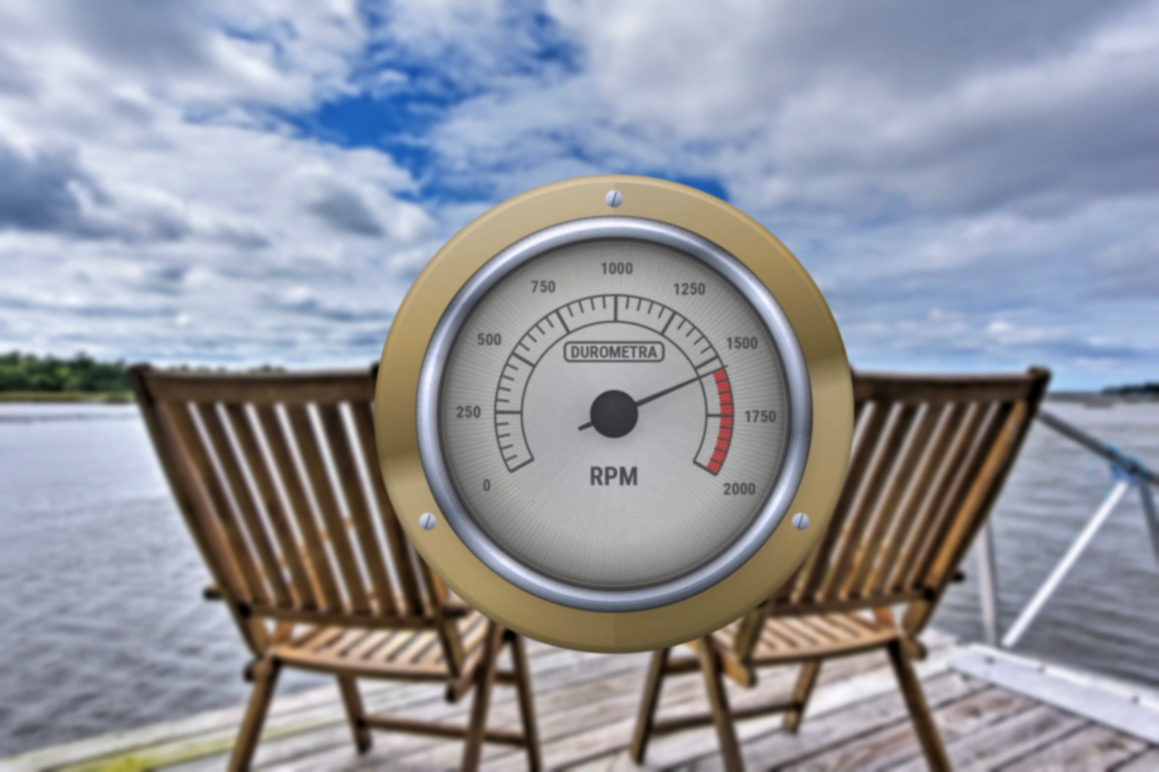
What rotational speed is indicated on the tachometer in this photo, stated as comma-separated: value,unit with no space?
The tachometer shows 1550,rpm
